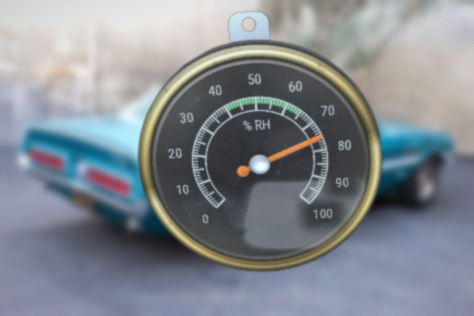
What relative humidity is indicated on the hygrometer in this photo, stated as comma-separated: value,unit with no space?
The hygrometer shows 75,%
